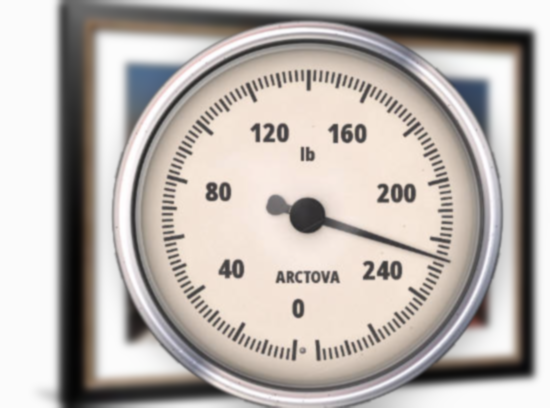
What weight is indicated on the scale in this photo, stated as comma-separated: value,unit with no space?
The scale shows 226,lb
